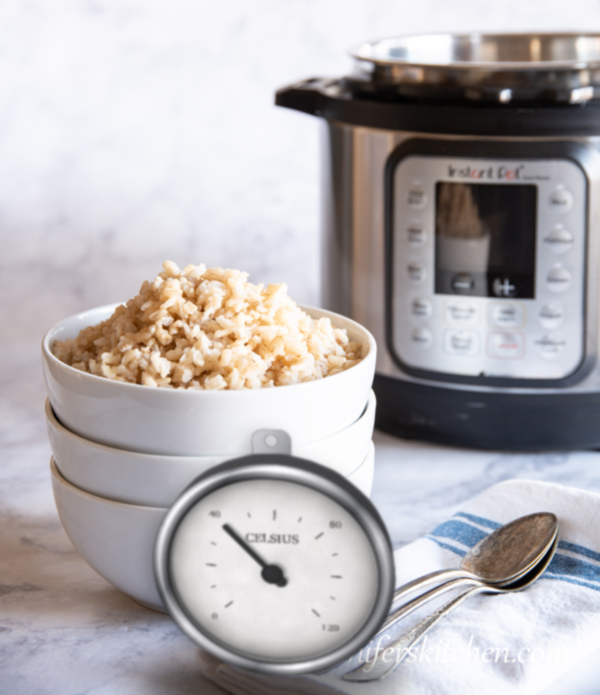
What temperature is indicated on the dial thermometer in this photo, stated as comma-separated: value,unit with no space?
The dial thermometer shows 40,°C
